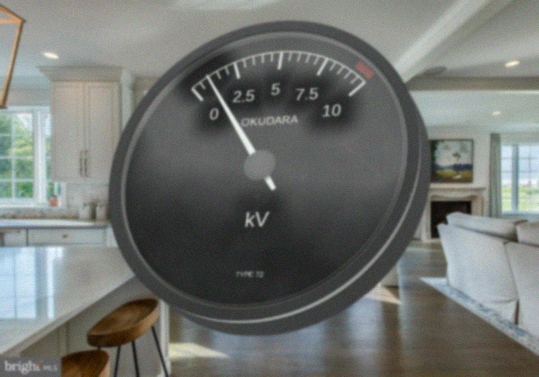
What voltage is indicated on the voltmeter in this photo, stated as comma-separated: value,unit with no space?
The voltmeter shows 1,kV
